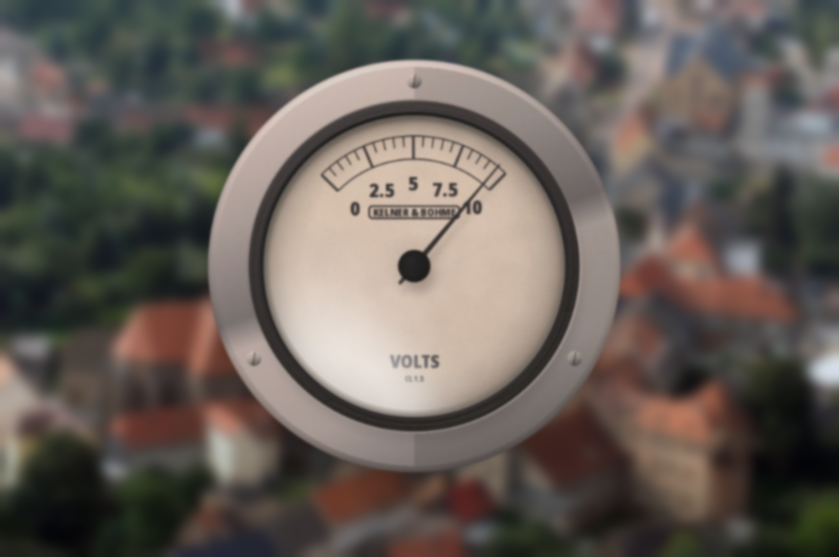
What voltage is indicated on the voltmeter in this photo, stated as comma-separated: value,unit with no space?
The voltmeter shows 9.5,V
